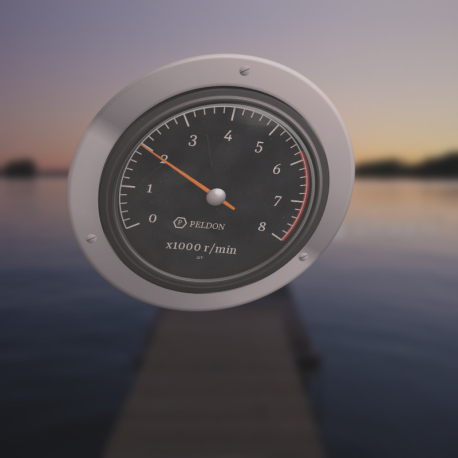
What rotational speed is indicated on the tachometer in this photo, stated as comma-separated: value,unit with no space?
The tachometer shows 2000,rpm
